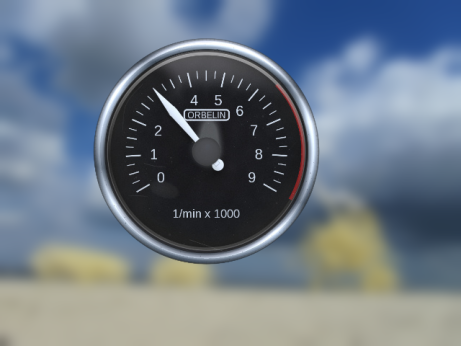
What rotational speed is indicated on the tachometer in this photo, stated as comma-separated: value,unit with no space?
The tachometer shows 3000,rpm
